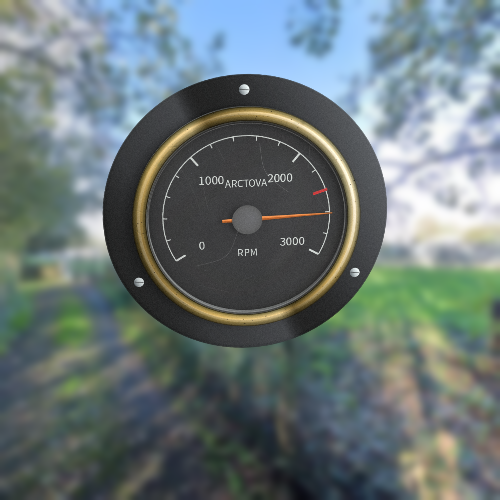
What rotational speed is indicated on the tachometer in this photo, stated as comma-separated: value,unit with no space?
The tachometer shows 2600,rpm
